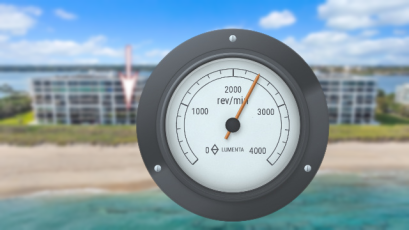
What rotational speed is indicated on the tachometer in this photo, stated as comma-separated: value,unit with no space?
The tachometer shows 2400,rpm
